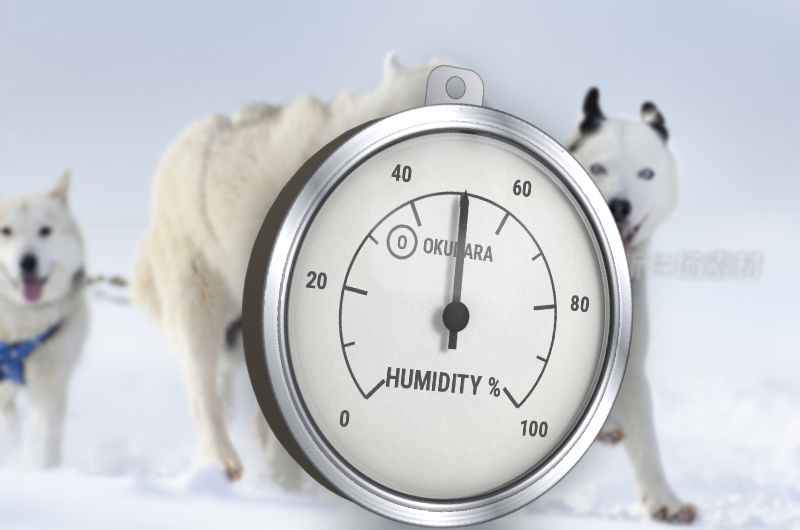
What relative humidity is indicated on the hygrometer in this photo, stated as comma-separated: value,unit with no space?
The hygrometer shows 50,%
